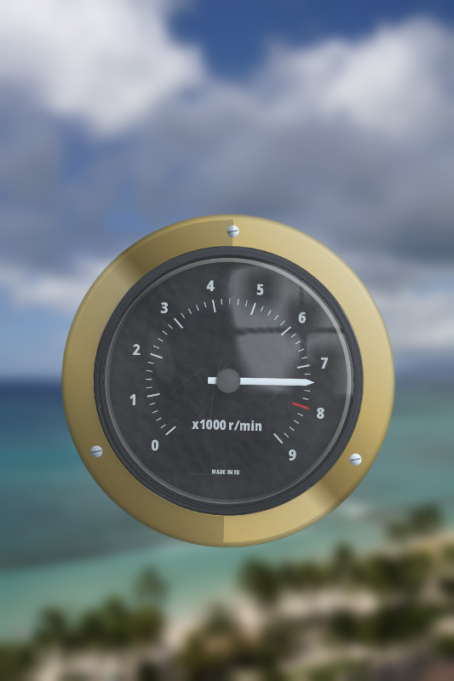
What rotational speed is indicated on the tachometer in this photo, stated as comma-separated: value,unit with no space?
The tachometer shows 7400,rpm
